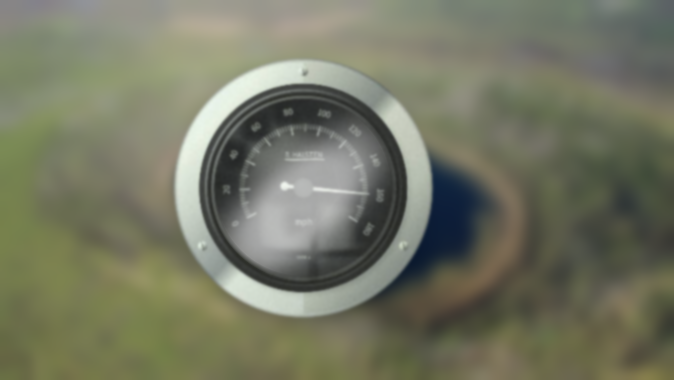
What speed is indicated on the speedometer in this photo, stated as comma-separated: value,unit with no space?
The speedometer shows 160,mph
